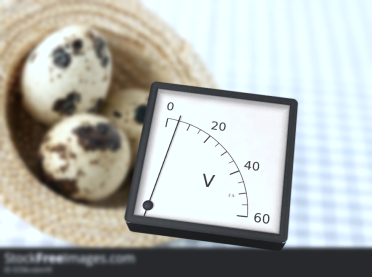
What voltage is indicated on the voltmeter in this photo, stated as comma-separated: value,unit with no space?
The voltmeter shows 5,V
